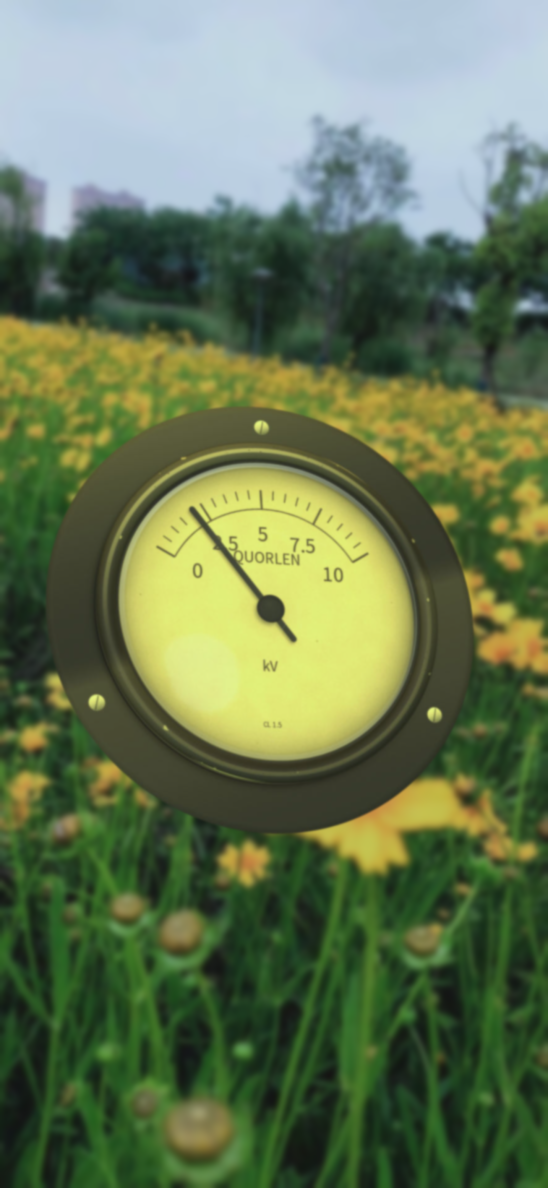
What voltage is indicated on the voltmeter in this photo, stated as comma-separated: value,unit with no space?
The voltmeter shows 2,kV
